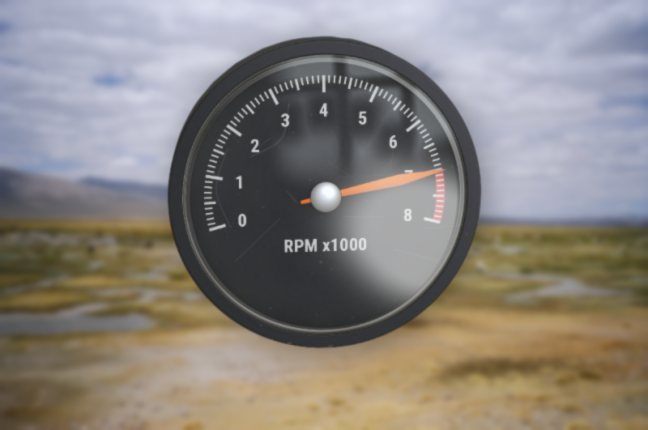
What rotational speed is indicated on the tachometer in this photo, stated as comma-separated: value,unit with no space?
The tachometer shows 7000,rpm
